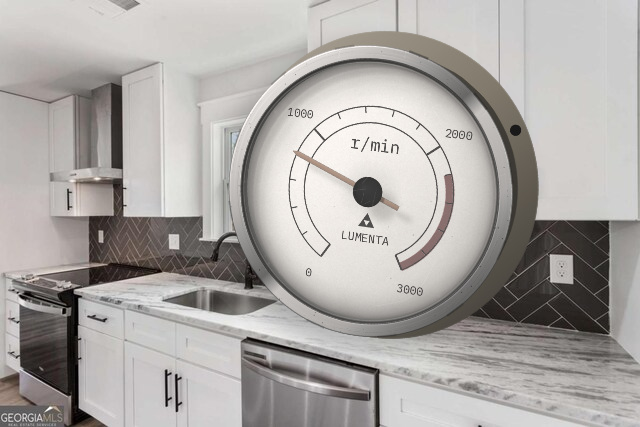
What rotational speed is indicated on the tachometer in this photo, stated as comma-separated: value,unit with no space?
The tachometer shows 800,rpm
